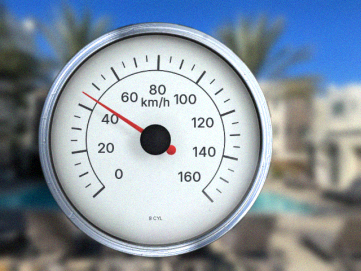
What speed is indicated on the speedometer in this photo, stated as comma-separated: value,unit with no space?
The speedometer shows 45,km/h
